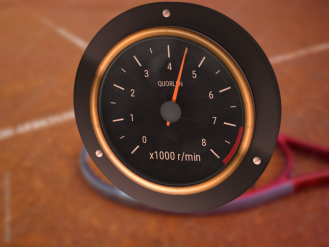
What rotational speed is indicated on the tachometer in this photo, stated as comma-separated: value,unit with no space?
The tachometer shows 4500,rpm
